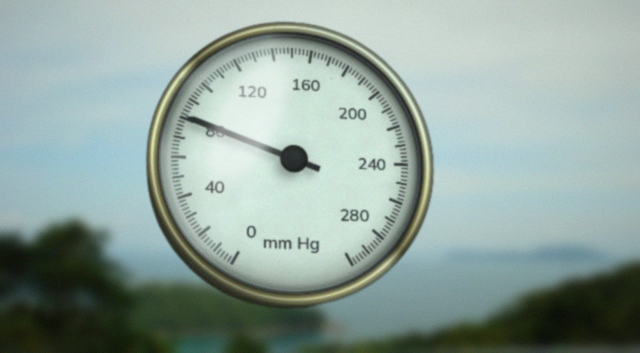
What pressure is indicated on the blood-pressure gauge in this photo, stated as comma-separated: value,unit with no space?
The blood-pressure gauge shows 80,mmHg
